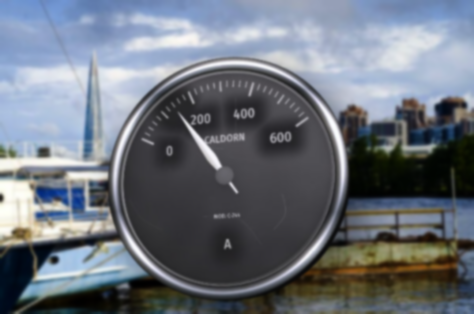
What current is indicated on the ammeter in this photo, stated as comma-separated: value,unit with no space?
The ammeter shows 140,A
